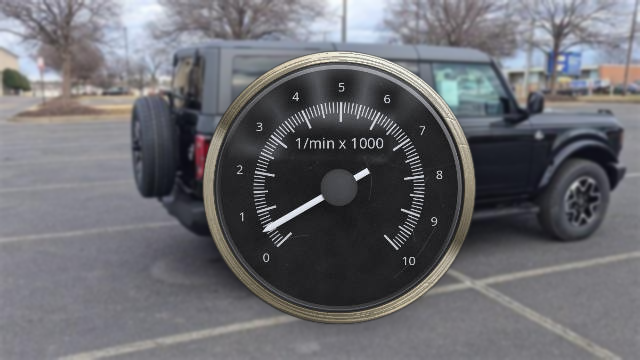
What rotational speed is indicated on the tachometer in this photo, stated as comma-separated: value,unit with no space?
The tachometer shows 500,rpm
